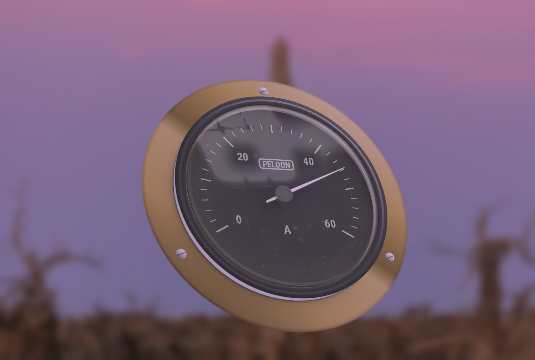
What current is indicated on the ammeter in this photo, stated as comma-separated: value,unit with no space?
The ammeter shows 46,A
